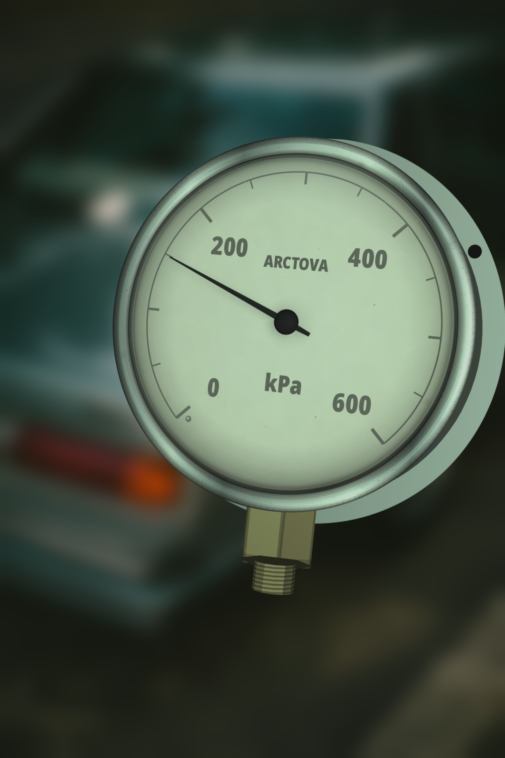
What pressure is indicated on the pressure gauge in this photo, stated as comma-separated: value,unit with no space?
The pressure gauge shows 150,kPa
